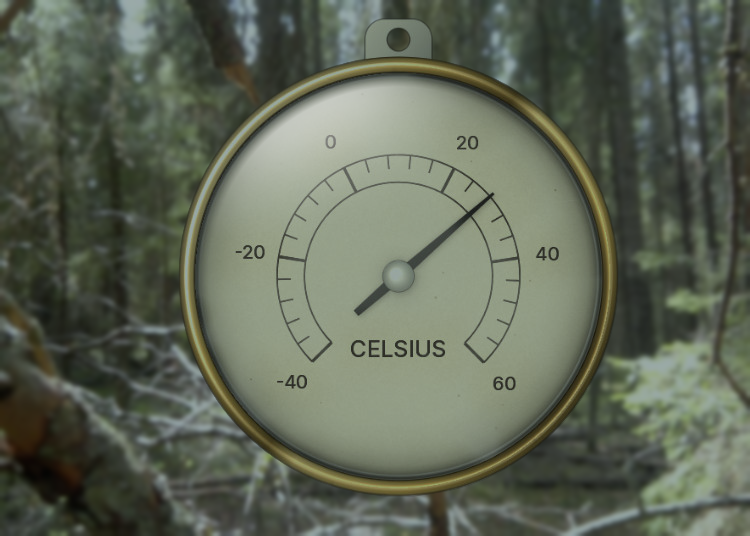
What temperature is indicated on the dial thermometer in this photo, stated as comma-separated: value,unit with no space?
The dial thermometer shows 28,°C
